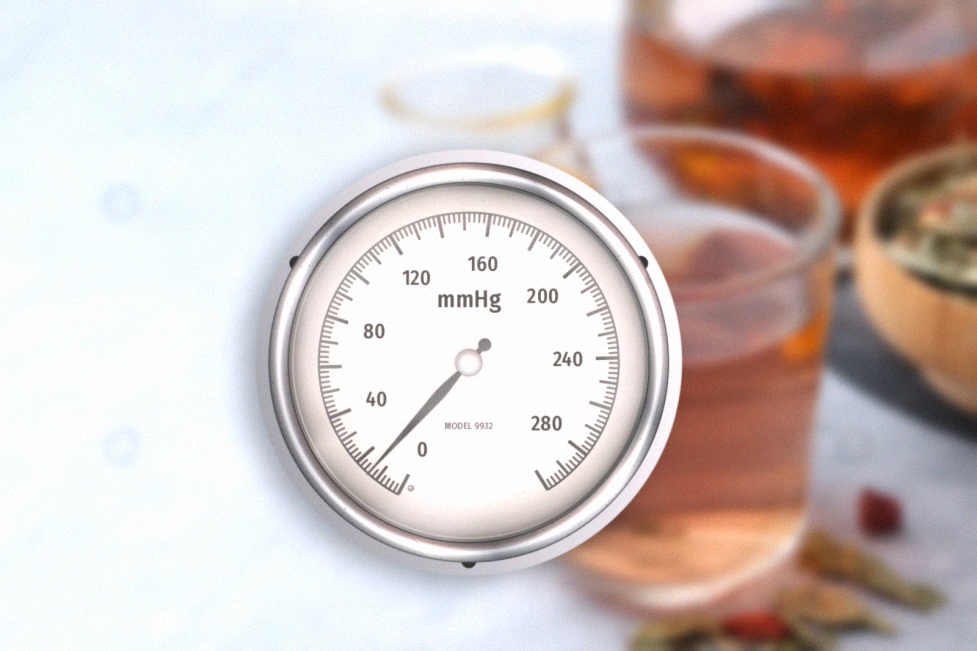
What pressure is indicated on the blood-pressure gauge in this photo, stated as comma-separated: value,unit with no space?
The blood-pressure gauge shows 14,mmHg
